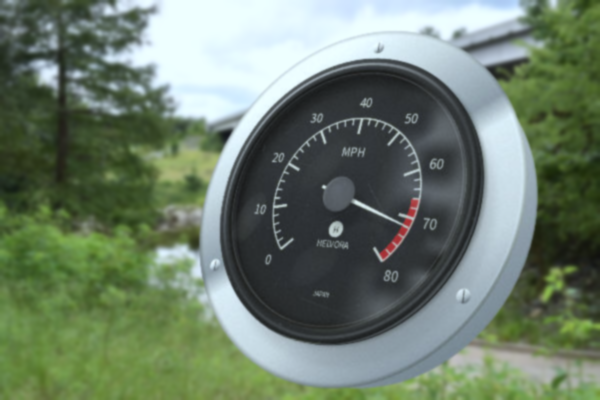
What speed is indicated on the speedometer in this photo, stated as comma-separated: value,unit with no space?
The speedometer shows 72,mph
